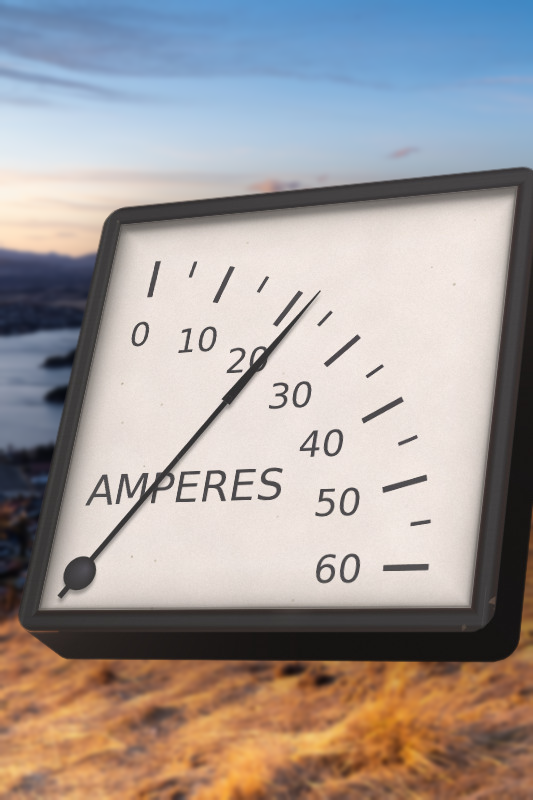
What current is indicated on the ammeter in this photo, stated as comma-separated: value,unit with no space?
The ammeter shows 22.5,A
